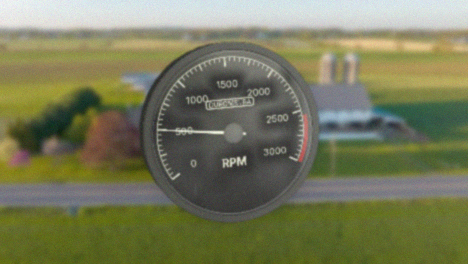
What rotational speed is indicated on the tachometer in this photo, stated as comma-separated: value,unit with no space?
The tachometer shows 500,rpm
